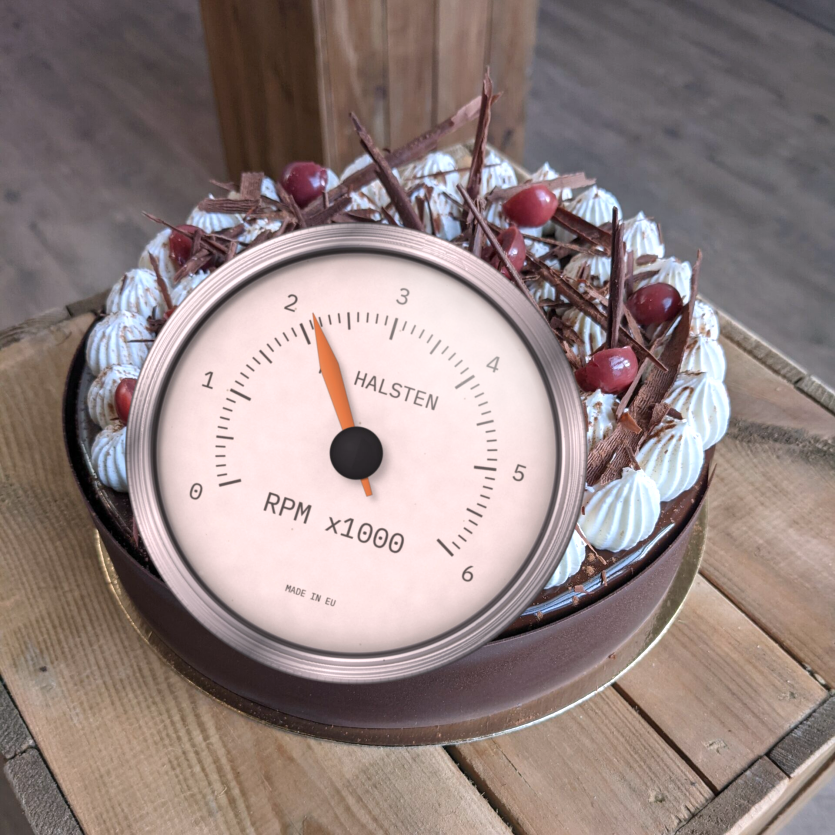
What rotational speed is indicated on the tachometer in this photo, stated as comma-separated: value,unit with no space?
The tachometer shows 2150,rpm
